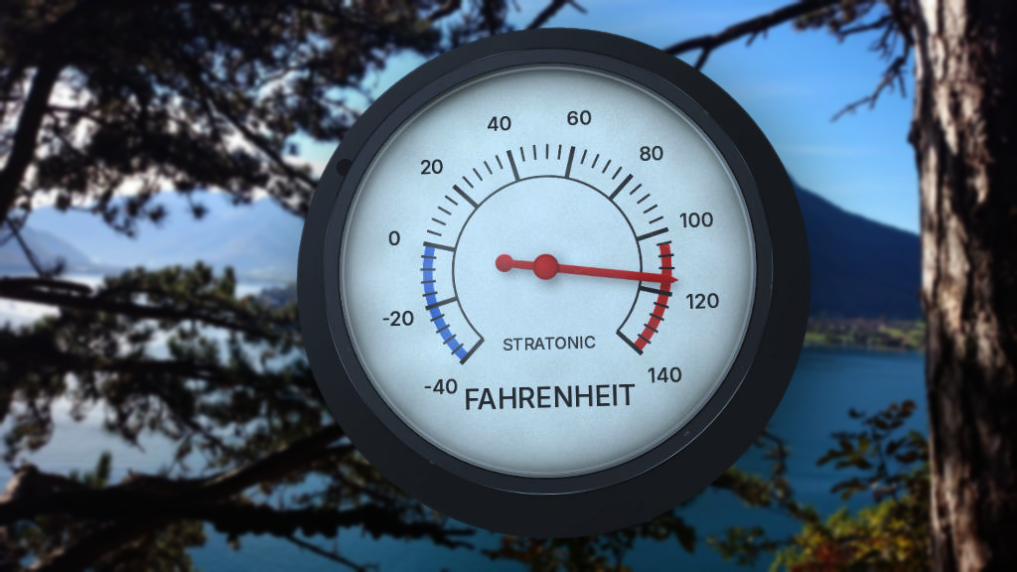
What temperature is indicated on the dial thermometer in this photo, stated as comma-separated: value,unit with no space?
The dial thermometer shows 116,°F
